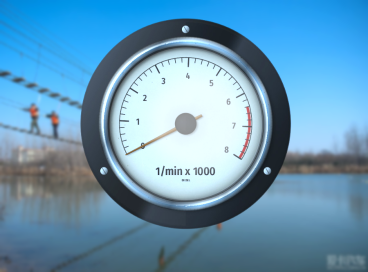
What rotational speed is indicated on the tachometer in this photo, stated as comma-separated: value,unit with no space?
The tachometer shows 0,rpm
